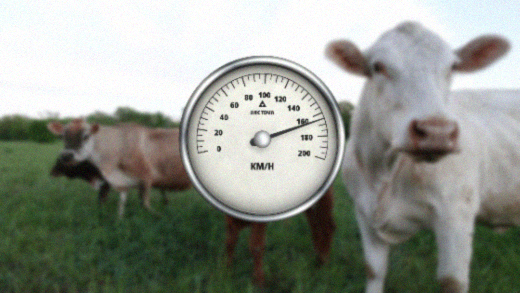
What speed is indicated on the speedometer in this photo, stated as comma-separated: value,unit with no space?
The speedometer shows 165,km/h
